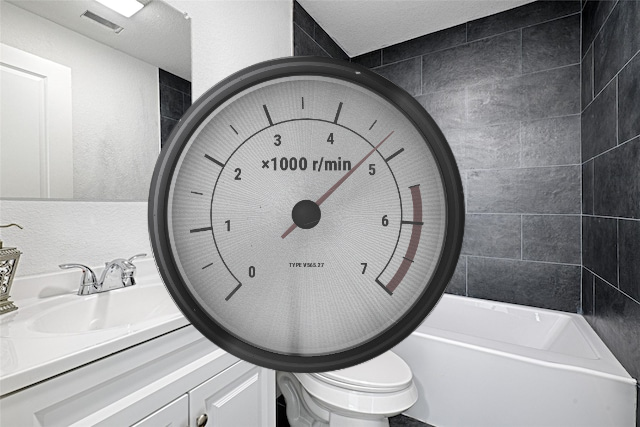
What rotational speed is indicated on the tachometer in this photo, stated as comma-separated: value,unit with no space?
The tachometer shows 4750,rpm
